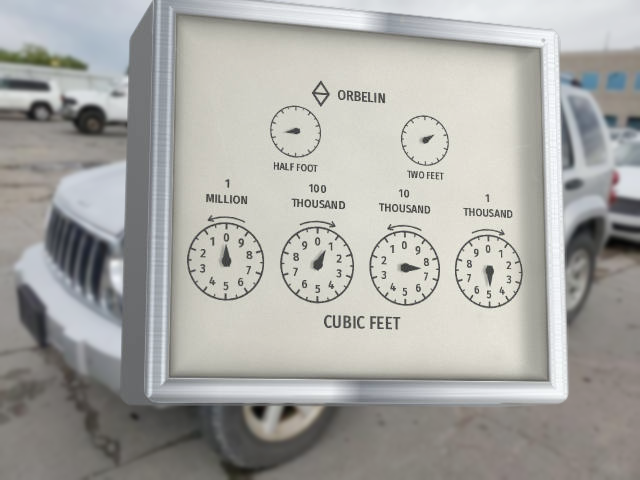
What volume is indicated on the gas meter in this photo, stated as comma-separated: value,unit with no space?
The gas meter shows 7500,ft³
